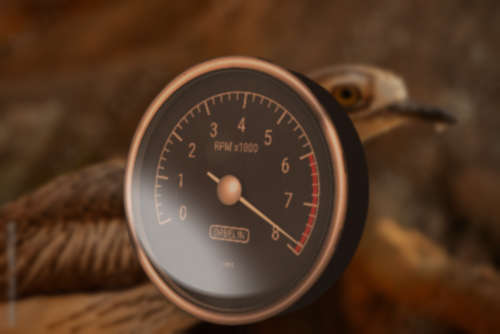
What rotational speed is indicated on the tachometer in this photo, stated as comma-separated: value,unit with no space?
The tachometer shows 7800,rpm
